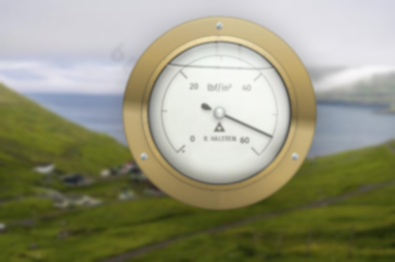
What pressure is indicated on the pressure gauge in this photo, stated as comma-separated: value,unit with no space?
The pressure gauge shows 55,psi
